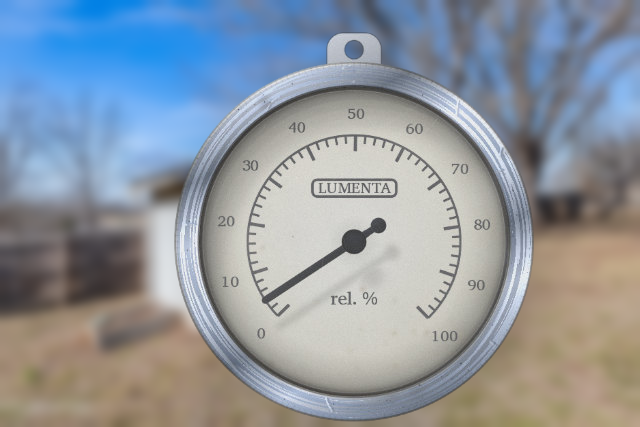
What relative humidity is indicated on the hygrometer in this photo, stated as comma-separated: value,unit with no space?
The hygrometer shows 4,%
